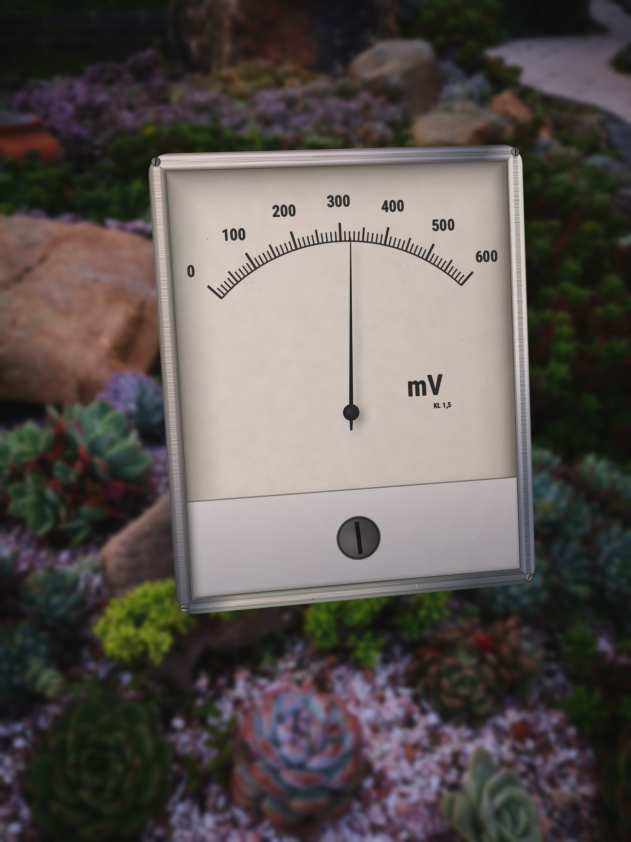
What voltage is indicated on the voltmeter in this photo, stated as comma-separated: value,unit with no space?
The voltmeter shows 320,mV
